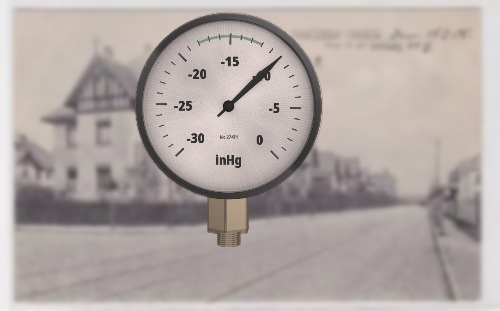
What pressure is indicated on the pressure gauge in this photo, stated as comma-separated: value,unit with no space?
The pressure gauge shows -10,inHg
